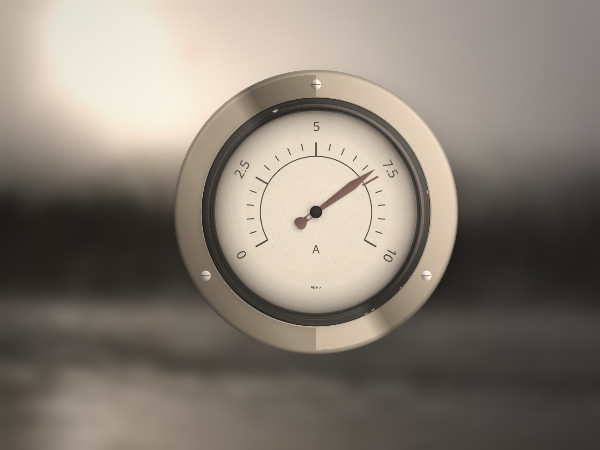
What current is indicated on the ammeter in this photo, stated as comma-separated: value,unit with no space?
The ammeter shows 7.25,A
